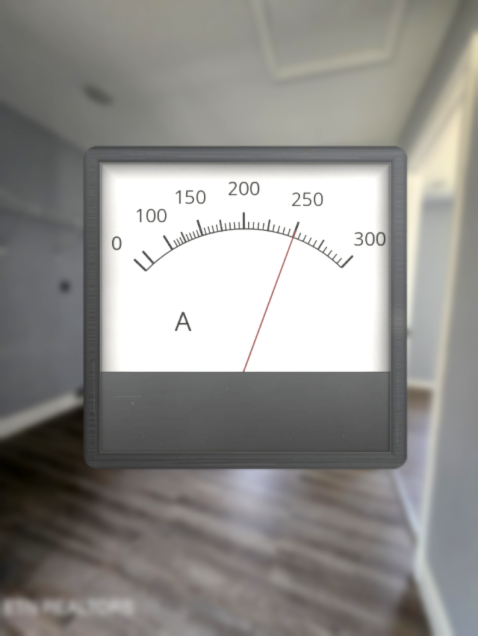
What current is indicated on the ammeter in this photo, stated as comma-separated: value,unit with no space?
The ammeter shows 250,A
